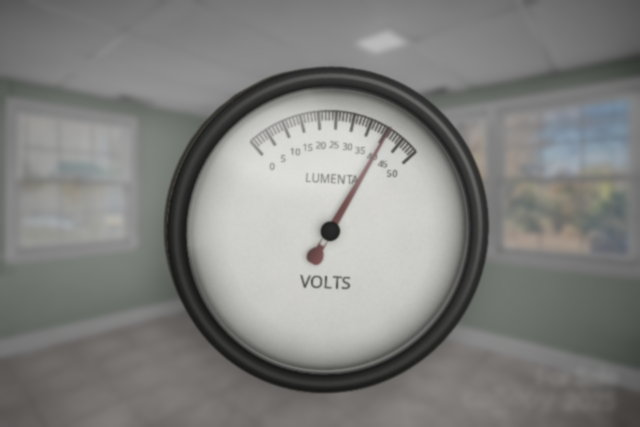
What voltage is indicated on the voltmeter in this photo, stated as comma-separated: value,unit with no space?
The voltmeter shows 40,V
